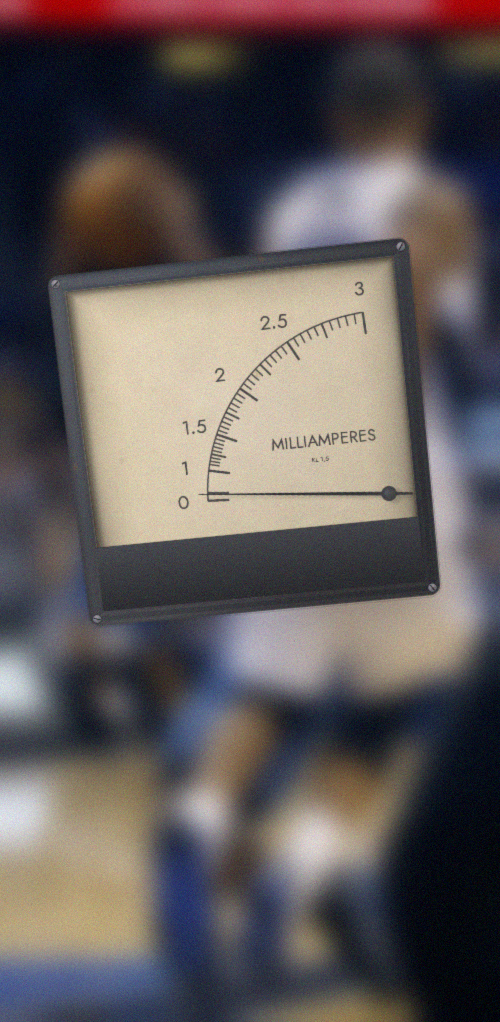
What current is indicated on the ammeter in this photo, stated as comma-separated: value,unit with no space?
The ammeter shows 0.5,mA
